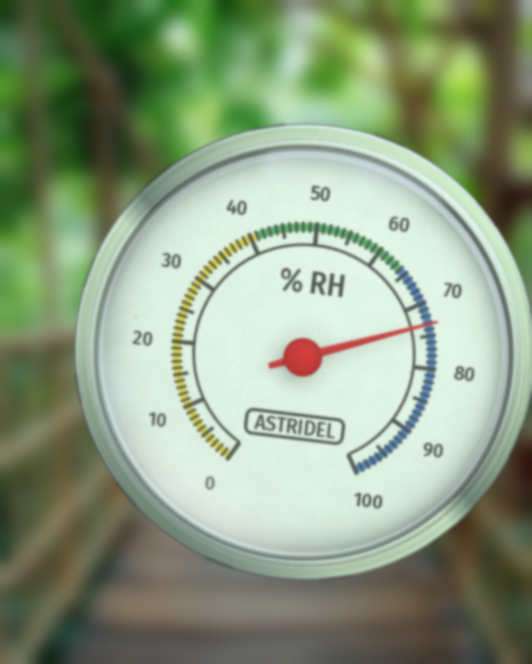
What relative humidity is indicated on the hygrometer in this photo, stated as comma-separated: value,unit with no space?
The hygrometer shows 73,%
